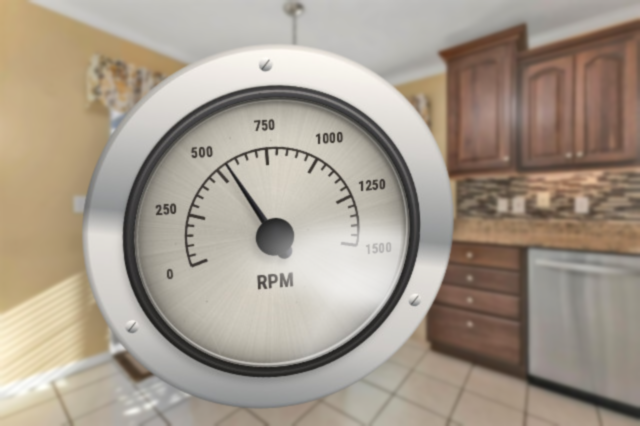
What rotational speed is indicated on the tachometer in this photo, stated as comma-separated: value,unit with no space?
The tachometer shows 550,rpm
